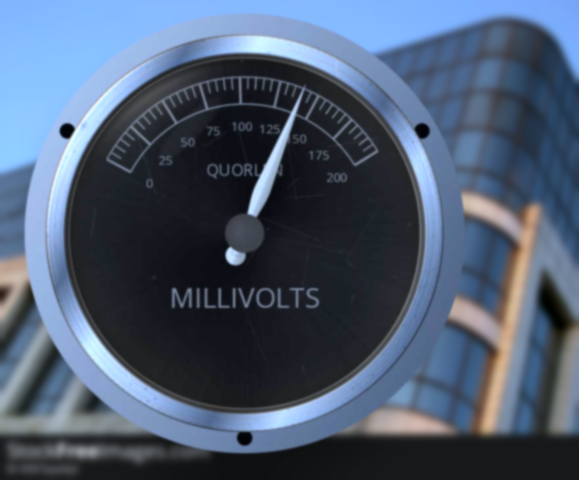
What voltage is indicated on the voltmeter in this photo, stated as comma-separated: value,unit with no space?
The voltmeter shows 140,mV
